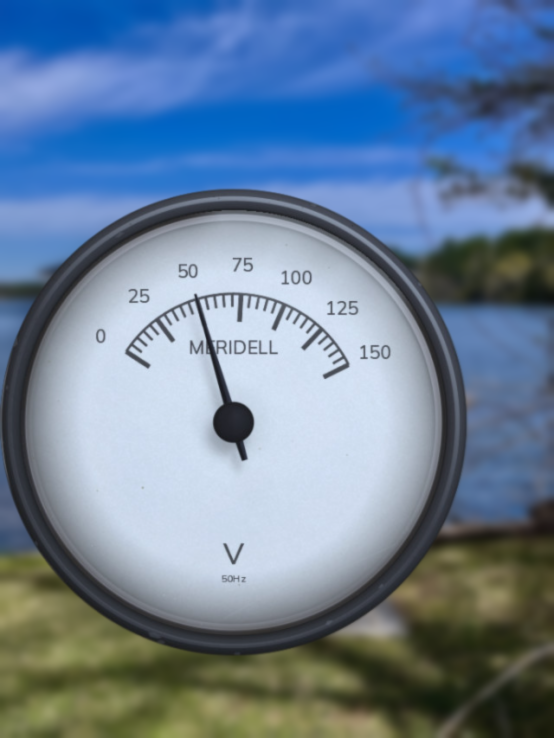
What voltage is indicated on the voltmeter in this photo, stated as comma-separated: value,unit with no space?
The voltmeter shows 50,V
